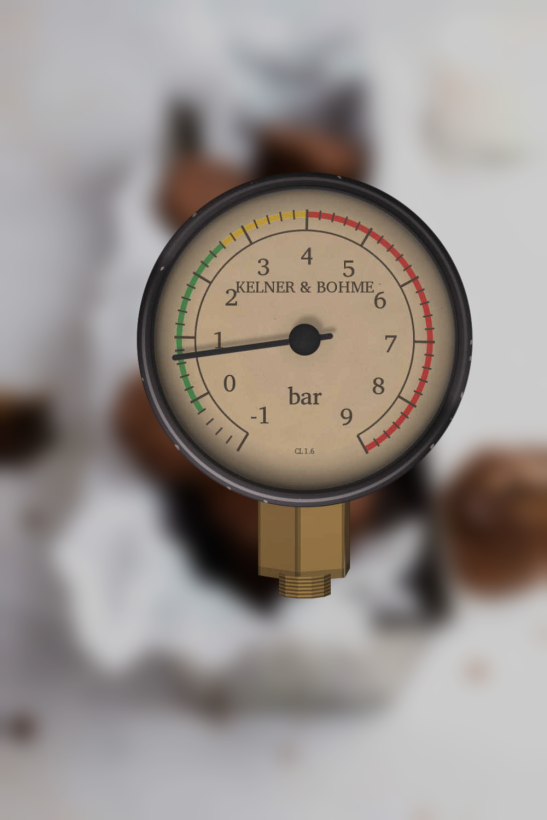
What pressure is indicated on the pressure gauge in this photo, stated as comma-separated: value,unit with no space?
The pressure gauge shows 0.7,bar
